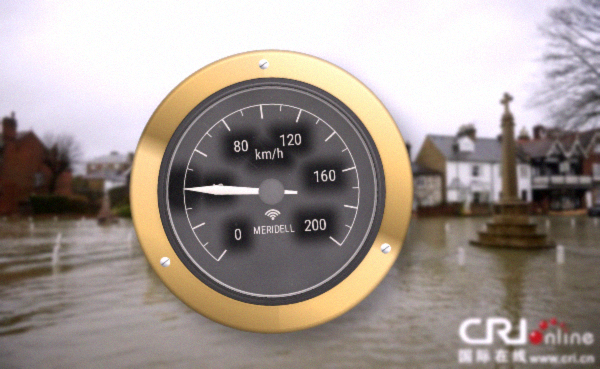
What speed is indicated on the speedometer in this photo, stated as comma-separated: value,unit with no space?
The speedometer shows 40,km/h
